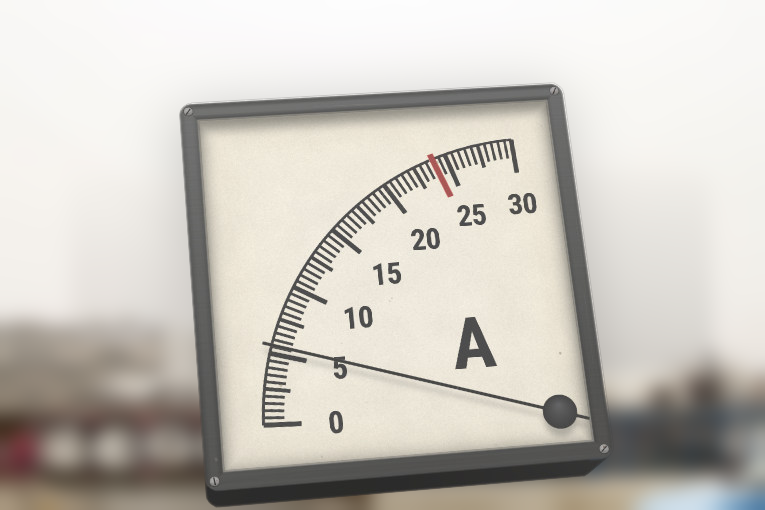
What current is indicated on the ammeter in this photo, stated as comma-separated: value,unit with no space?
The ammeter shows 5.5,A
